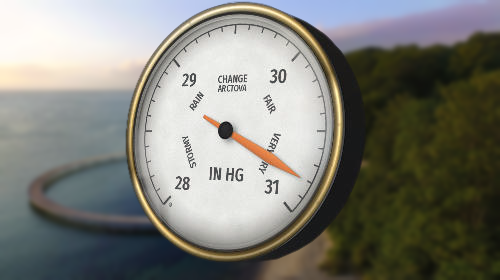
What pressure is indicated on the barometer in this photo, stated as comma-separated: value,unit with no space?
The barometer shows 30.8,inHg
